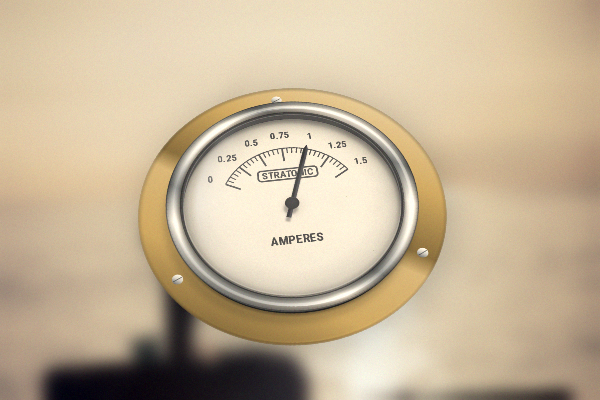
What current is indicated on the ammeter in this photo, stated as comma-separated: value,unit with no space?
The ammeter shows 1,A
